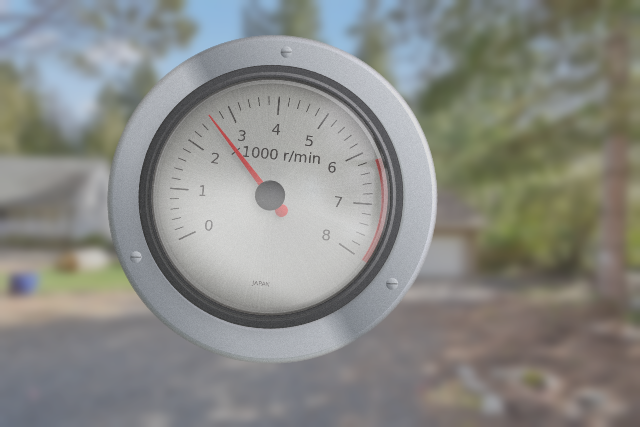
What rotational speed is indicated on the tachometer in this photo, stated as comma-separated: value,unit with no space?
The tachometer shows 2600,rpm
